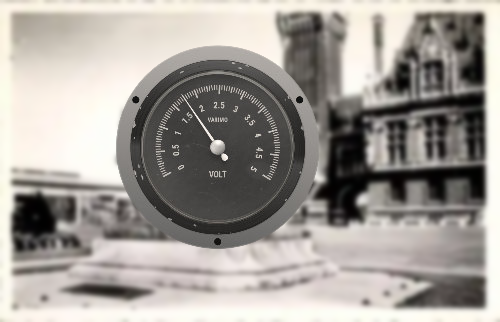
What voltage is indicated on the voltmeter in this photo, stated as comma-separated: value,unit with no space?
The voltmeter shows 1.75,V
